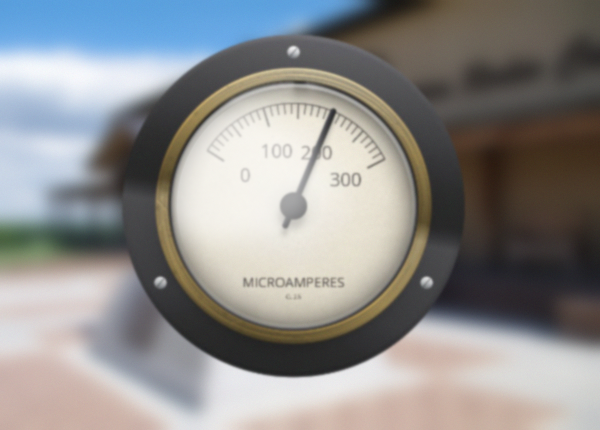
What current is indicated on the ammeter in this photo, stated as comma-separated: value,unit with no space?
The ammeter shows 200,µA
